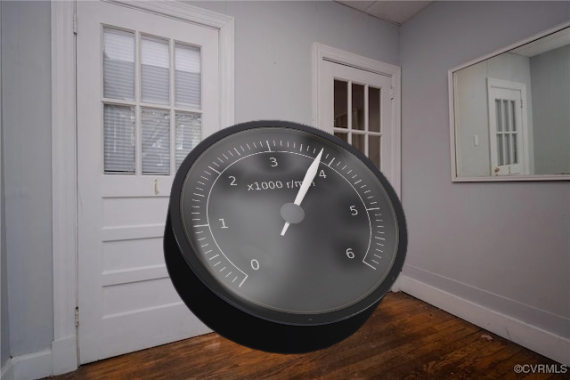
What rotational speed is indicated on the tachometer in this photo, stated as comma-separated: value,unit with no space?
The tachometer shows 3800,rpm
